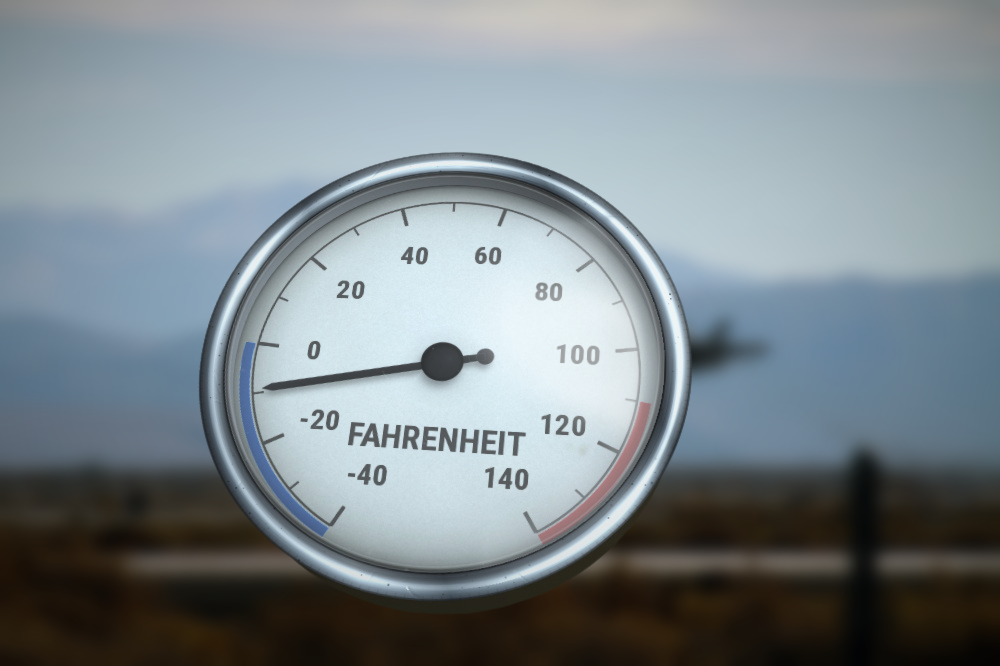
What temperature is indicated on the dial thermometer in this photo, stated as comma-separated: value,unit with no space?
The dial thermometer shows -10,°F
